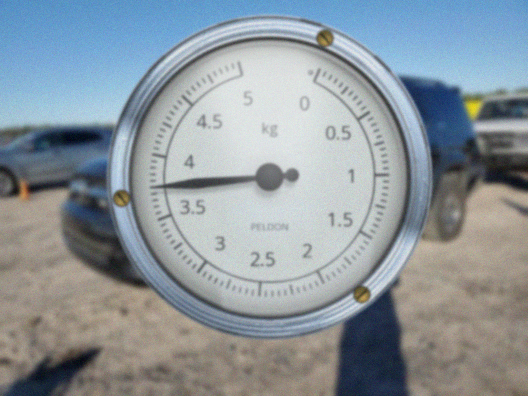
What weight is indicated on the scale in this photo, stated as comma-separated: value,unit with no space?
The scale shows 3.75,kg
